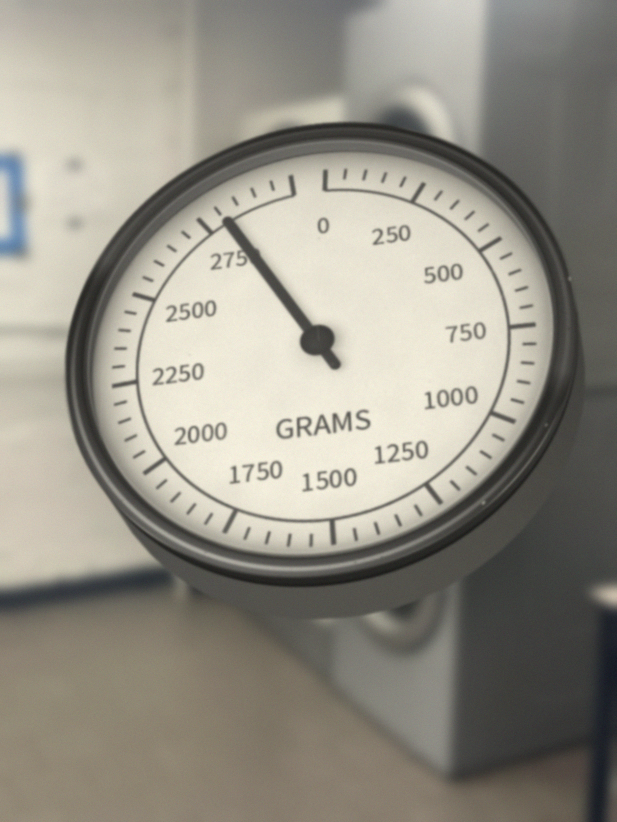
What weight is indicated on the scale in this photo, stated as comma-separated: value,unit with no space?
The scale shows 2800,g
